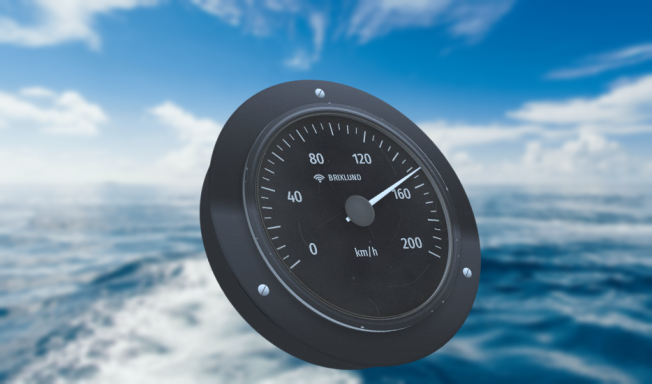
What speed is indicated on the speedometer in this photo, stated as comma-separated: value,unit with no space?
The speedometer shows 152.5,km/h
